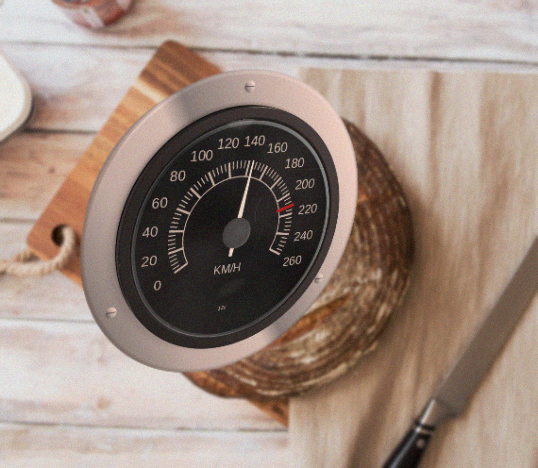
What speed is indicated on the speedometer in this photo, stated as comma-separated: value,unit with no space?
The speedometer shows 140,km/h
